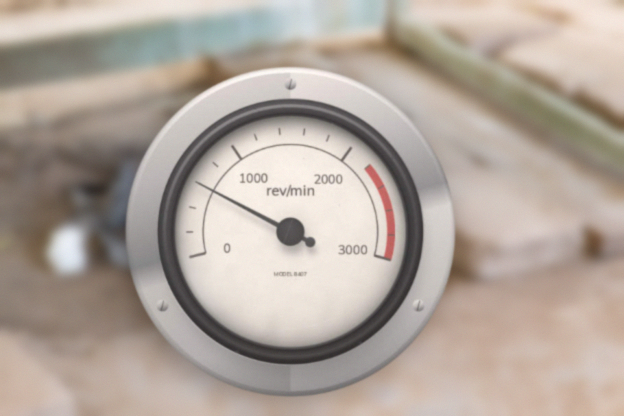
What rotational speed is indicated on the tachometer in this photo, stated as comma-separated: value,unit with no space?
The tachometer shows 600,rpm
